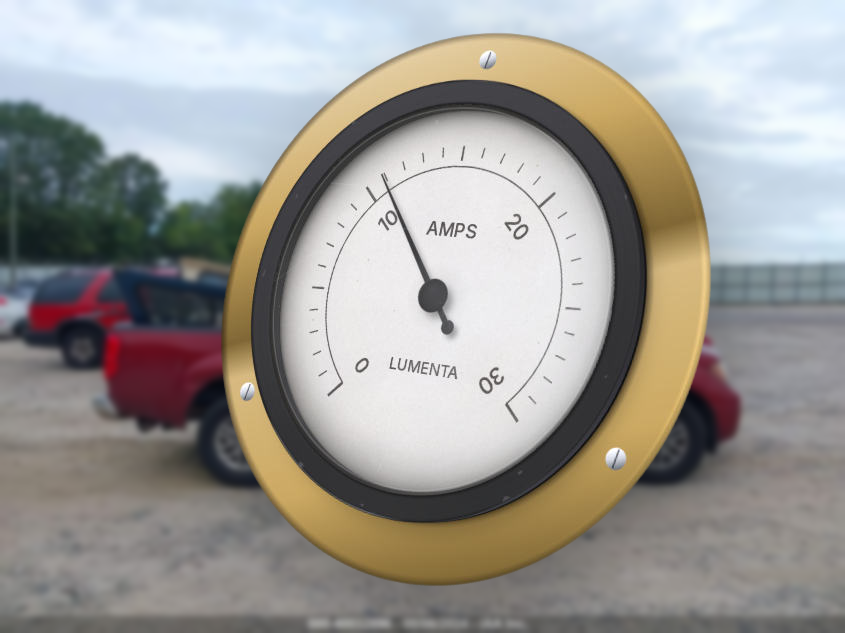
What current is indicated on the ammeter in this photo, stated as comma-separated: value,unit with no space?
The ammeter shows 11,A
